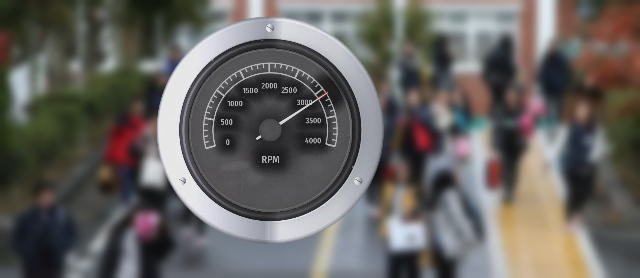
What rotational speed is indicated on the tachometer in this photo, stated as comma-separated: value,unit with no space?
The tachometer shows 3100,rpm
